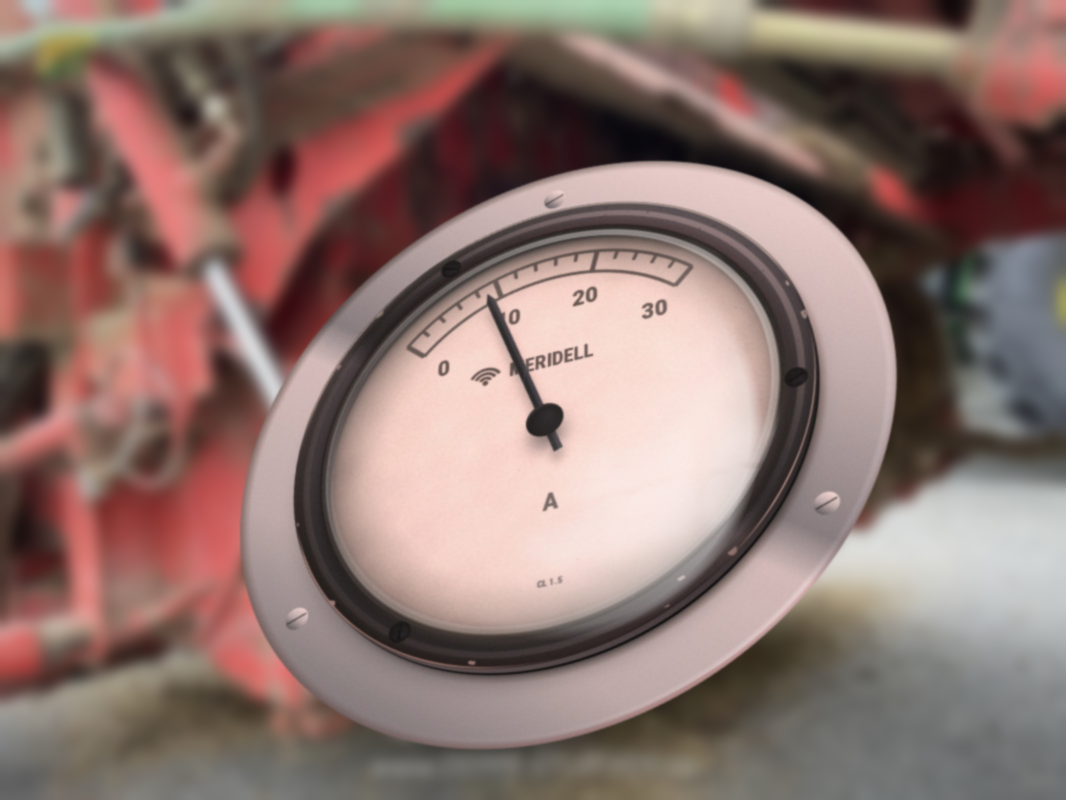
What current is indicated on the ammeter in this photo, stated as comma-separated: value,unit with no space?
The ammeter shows 9,A
